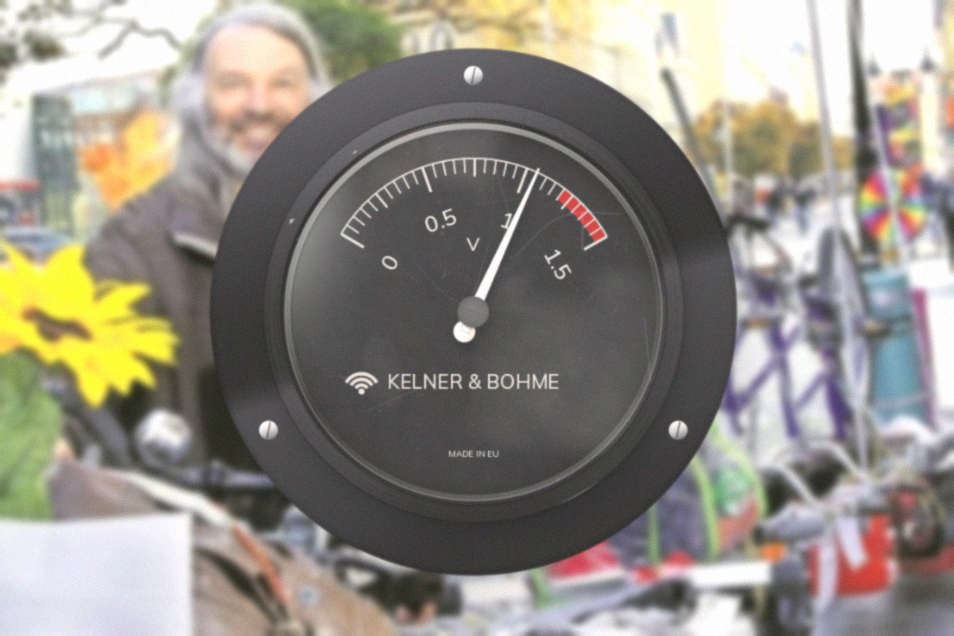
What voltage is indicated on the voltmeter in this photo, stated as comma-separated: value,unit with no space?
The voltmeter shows 1.05,V
